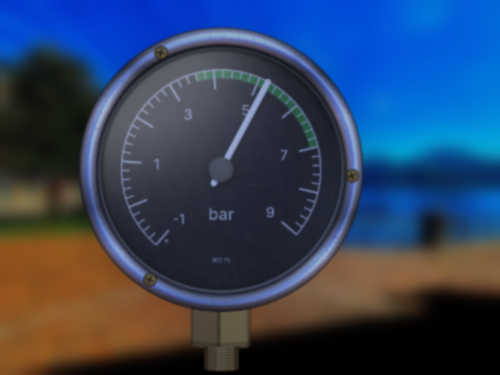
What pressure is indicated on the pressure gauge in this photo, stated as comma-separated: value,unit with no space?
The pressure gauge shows 5.2,bar
